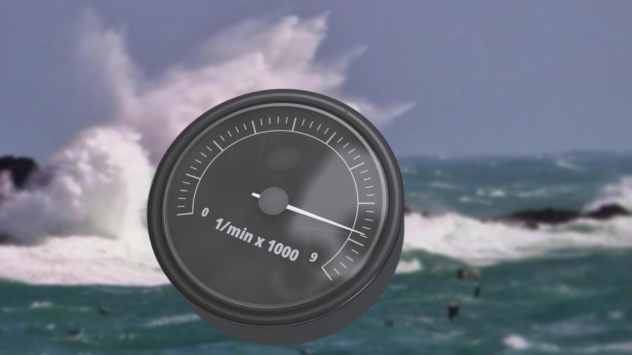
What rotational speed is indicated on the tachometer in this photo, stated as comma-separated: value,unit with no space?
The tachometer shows 7800,rpm
